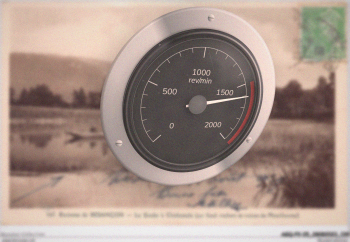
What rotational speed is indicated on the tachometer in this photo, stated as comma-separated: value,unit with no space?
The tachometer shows 1600,rpm
